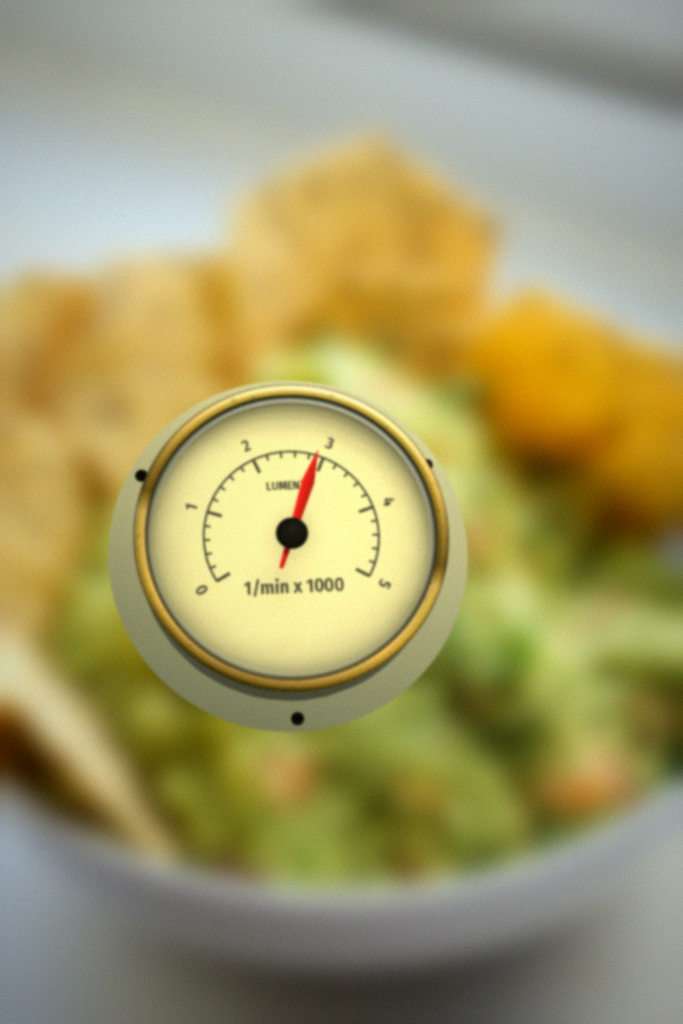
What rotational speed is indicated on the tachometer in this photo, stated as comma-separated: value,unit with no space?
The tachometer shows 2900,rpm
